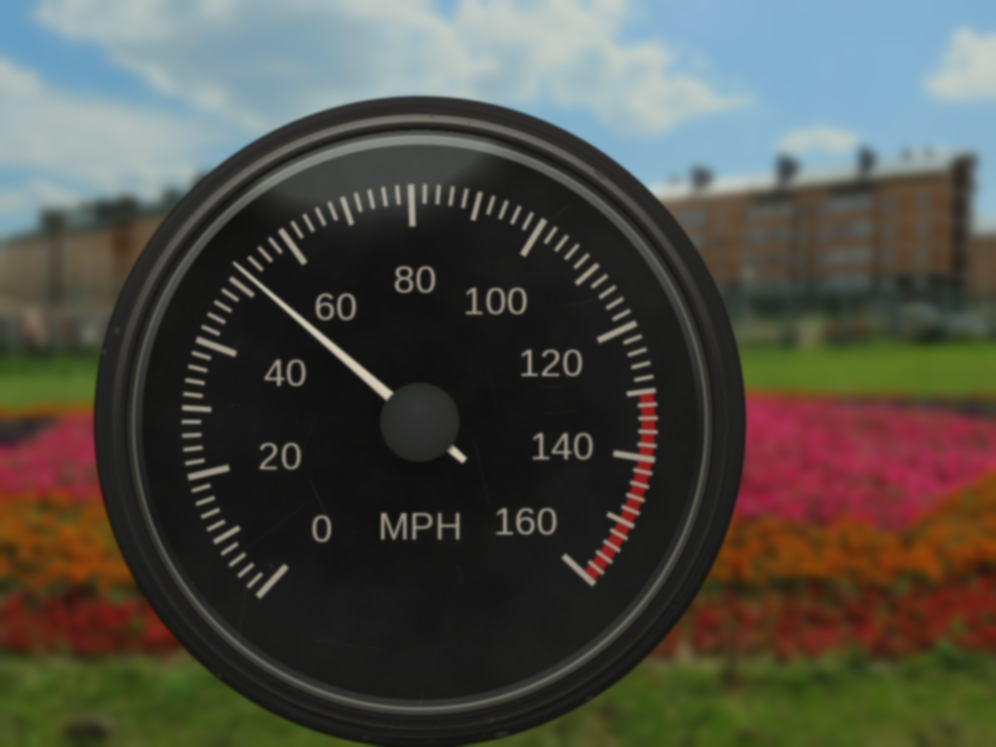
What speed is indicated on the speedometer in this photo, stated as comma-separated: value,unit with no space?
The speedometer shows 52,mph
